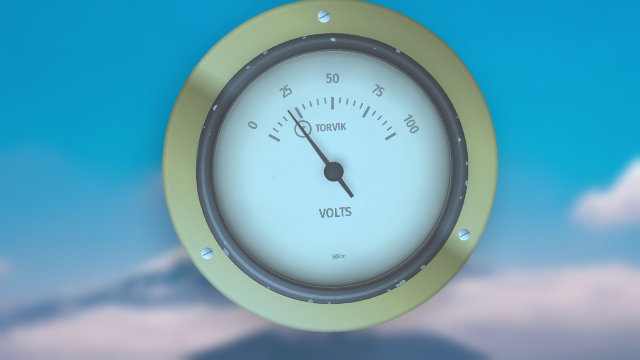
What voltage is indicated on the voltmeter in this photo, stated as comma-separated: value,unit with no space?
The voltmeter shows 20,V
